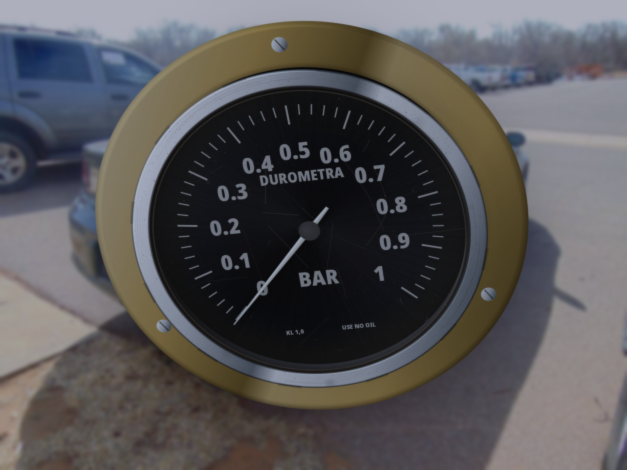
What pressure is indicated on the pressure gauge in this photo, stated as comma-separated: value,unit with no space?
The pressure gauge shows 0,bar
